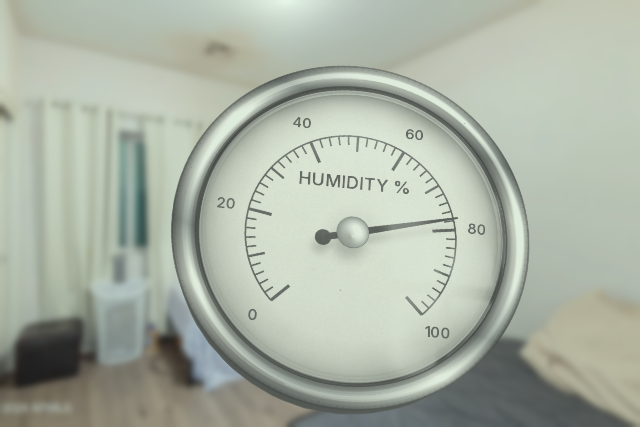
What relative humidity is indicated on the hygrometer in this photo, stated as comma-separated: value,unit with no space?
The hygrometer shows 78,%
